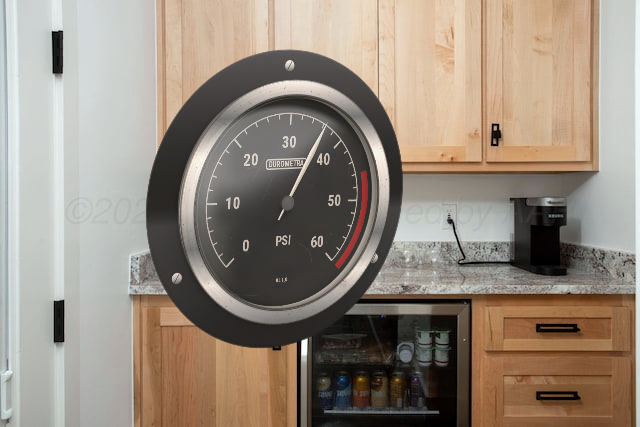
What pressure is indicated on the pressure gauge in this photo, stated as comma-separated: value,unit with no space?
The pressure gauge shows 36,psi
